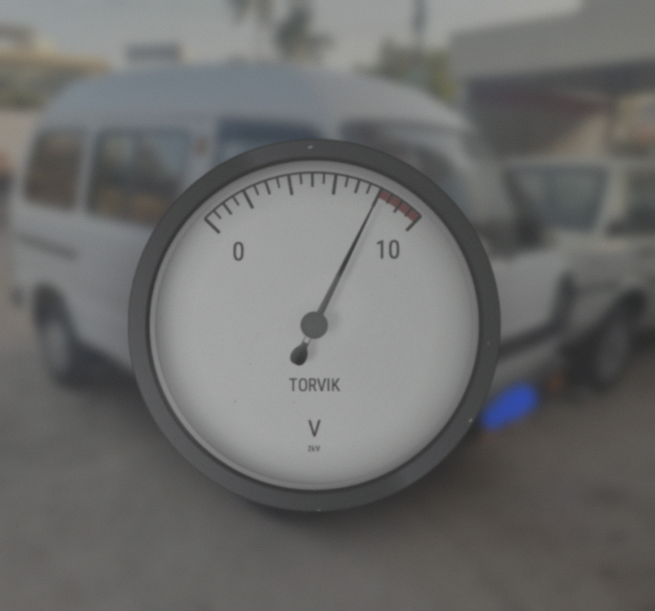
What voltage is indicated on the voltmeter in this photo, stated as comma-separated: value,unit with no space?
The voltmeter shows 8,V
